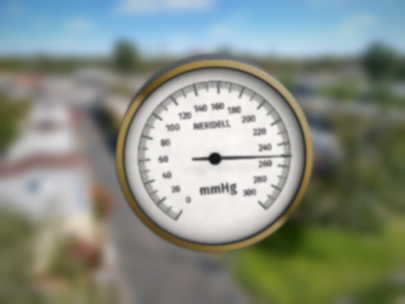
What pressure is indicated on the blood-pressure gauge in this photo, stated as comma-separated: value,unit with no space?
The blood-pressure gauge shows 250,mmHg
